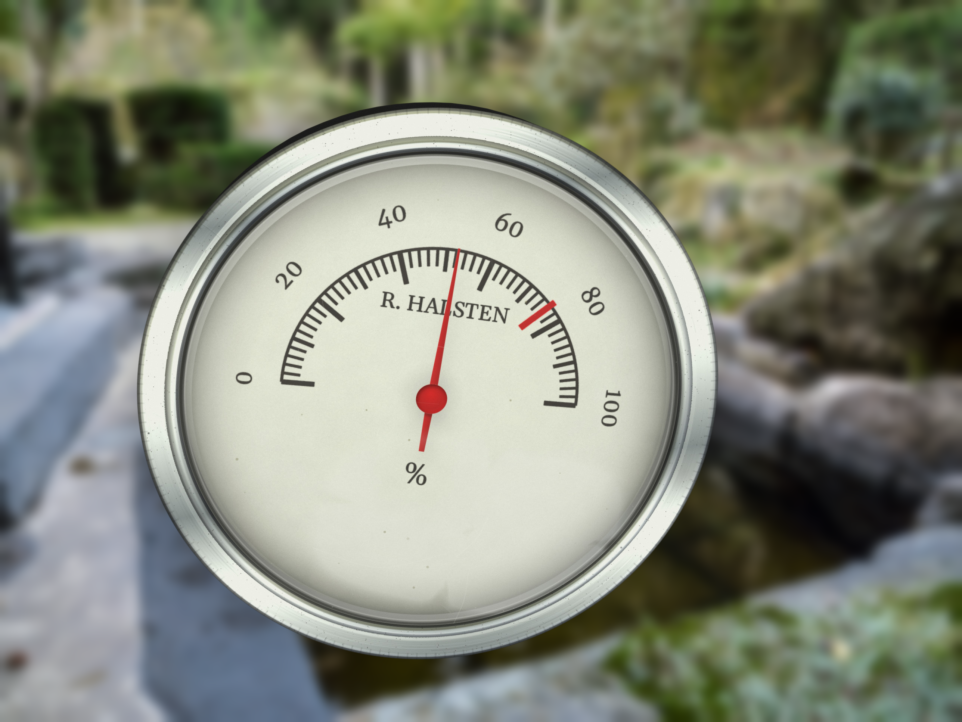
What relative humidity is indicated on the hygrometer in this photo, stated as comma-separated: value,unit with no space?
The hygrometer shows 52,%
